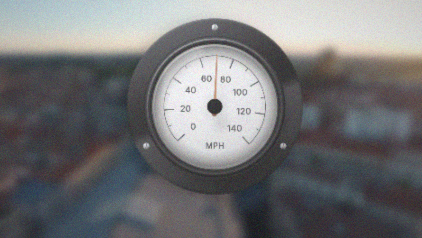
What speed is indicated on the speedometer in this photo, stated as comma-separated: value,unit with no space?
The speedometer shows 70,mph
